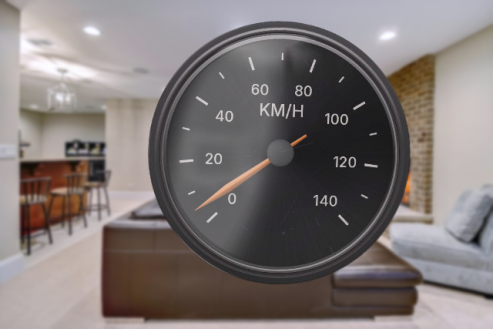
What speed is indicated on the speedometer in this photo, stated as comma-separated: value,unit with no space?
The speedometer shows 5,km/h
